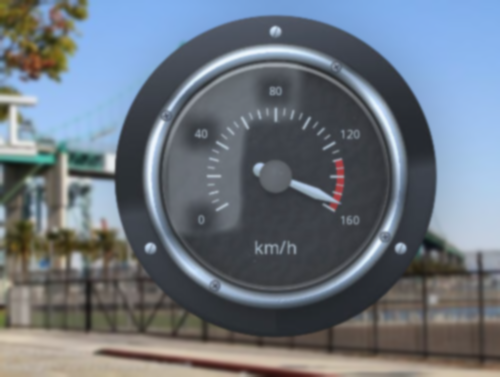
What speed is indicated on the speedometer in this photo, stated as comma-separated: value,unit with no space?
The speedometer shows 155,km/h
